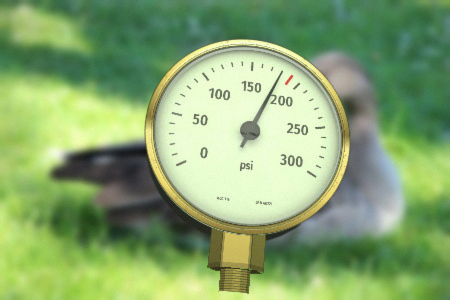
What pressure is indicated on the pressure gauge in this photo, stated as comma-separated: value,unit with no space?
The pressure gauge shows 180,psi
